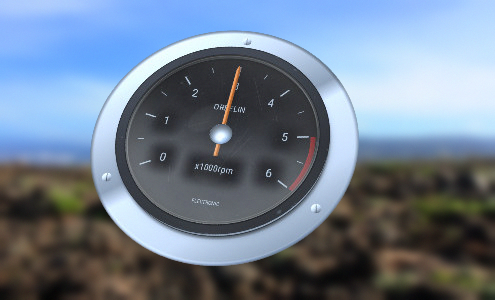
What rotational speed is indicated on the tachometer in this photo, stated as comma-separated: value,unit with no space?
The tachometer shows 3000,rpm
